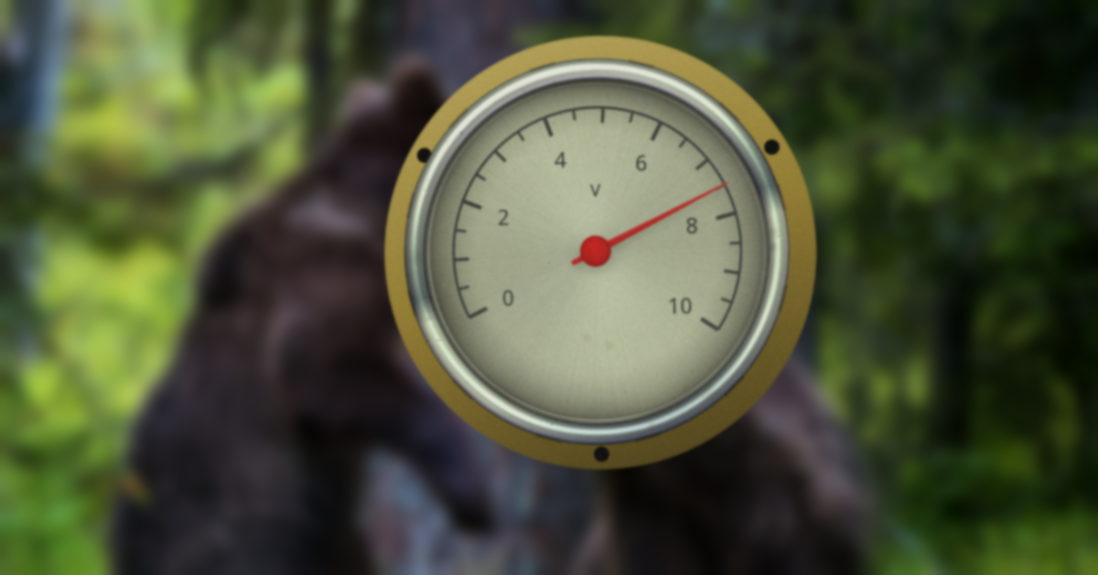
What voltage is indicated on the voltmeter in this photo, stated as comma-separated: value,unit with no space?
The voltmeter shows 7.5,V
